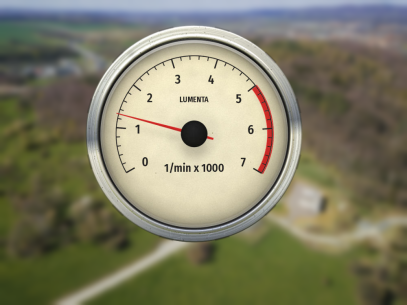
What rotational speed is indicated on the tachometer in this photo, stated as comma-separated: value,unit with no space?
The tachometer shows 1300,rpm
